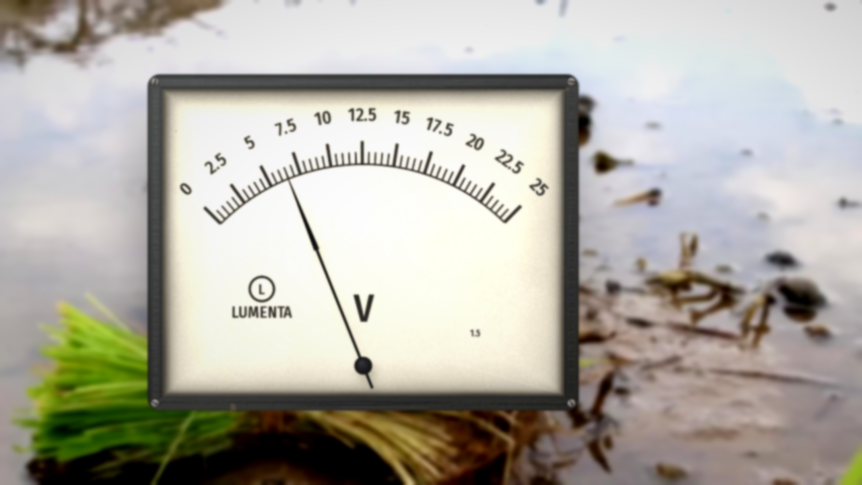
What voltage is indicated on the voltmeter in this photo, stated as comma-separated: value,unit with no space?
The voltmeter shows 6.5,V
